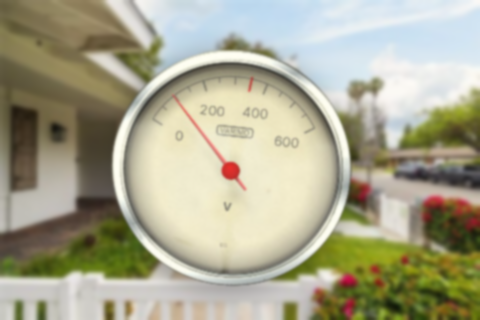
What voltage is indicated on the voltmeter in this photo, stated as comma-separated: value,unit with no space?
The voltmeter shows 100,V
